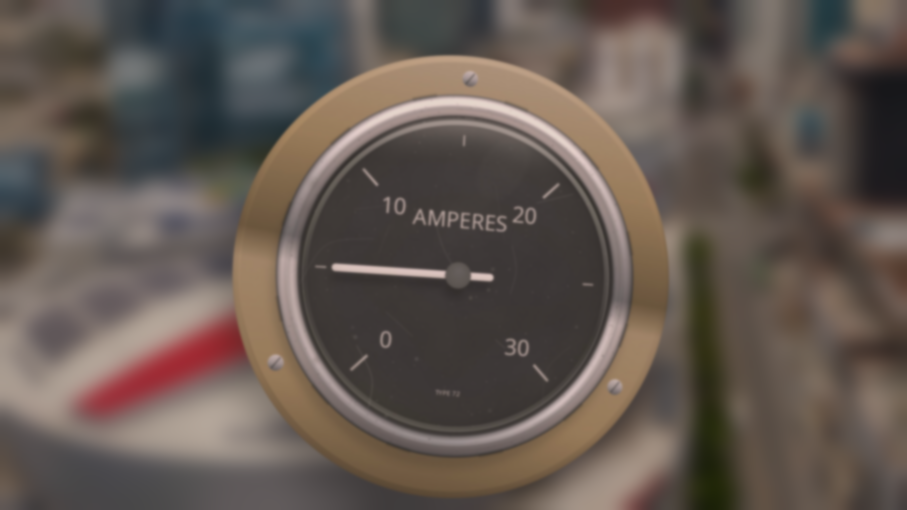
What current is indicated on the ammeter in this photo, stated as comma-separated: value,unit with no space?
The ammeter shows 5,A
